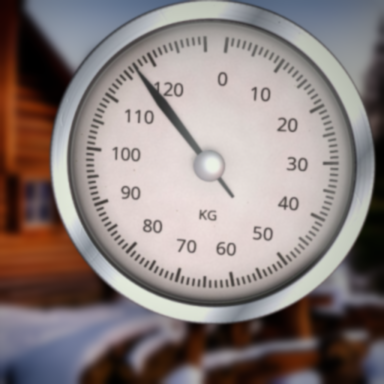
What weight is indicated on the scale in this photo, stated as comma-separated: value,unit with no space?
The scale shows 117,kg
